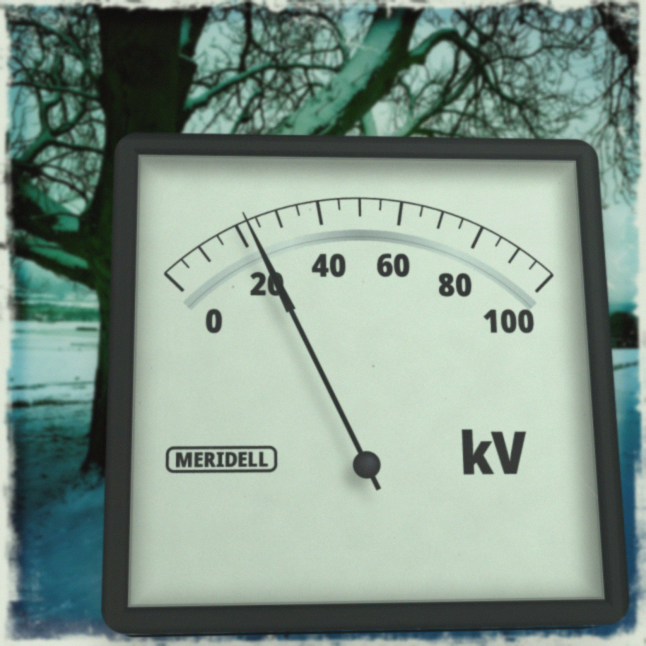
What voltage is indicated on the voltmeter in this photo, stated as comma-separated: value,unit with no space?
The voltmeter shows 22.5,kV
